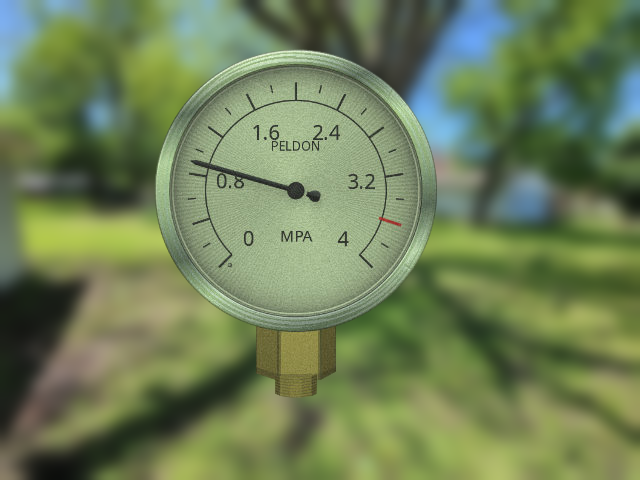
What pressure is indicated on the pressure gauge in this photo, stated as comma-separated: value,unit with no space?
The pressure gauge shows 0.9,MPa
